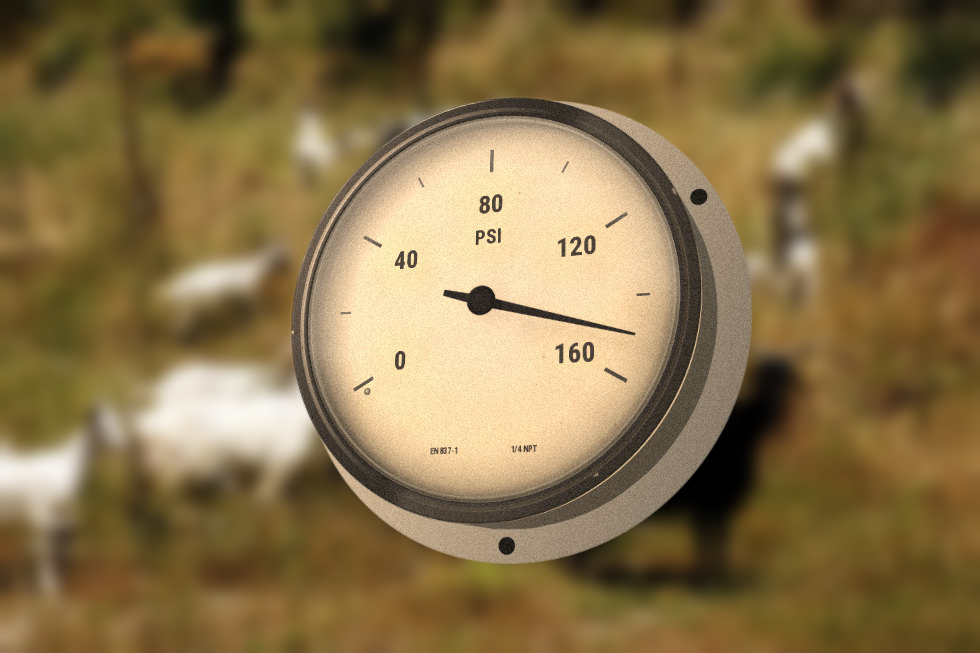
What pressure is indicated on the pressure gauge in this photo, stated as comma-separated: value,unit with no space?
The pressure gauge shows 150,psi
